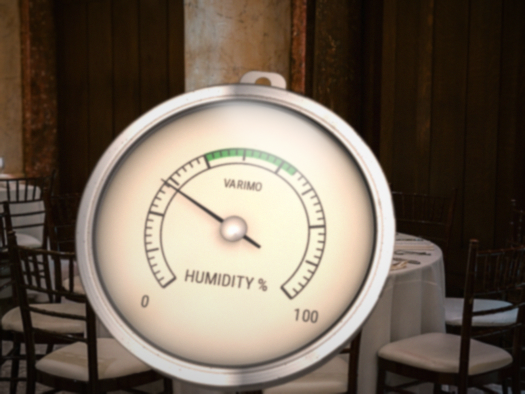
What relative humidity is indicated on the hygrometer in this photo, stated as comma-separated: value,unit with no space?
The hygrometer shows 28,%
